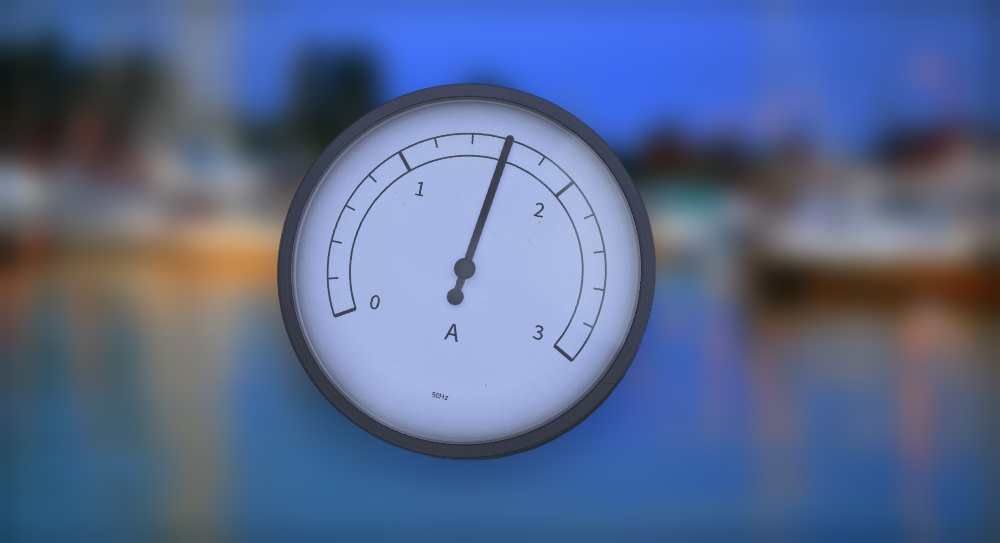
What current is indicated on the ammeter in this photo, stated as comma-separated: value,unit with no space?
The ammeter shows 1.6,A
